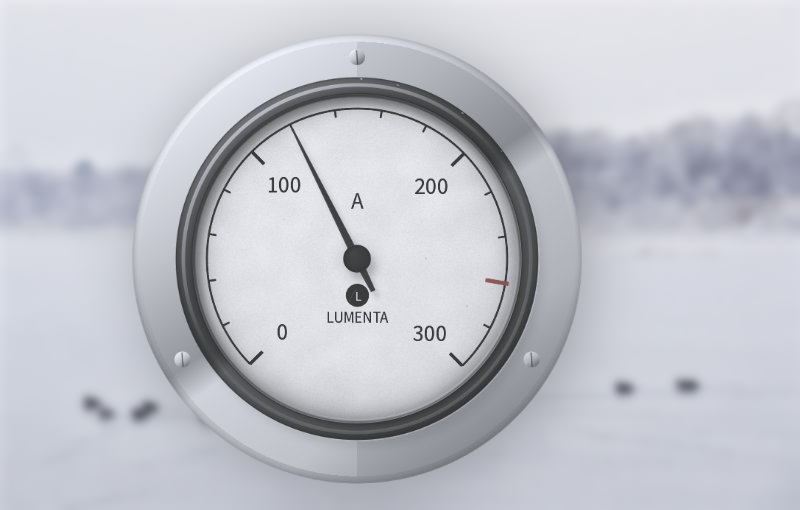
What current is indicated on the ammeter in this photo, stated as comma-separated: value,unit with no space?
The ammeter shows 120,A
